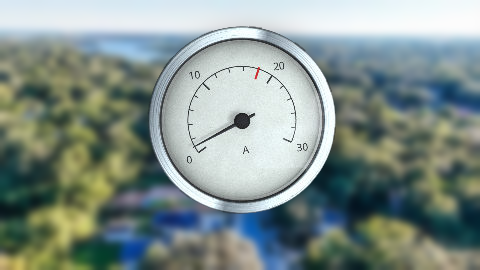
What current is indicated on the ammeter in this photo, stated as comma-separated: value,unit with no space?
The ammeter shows 1,A
